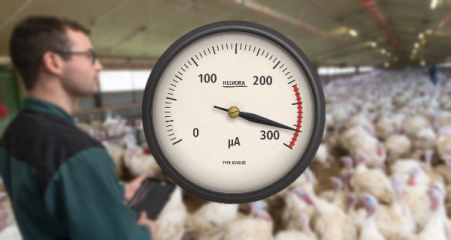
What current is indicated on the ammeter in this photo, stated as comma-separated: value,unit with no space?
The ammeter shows 280,µA
